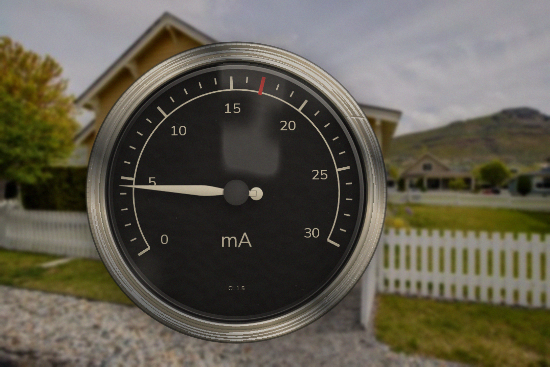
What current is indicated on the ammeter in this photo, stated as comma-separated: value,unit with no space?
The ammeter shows 4.5,mA
